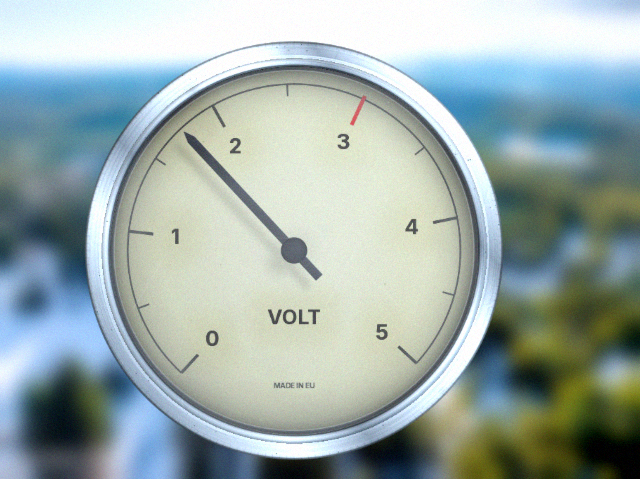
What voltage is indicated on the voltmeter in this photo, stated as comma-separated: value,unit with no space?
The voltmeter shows 1.75,V
